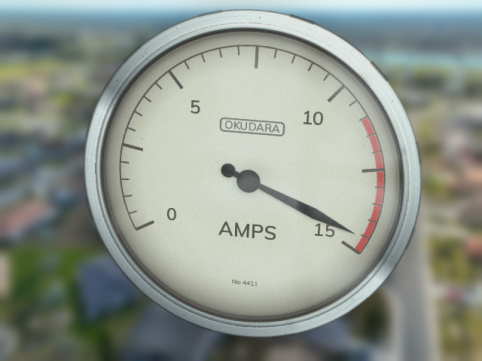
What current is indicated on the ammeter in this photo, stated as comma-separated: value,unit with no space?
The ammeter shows 14.5,A
